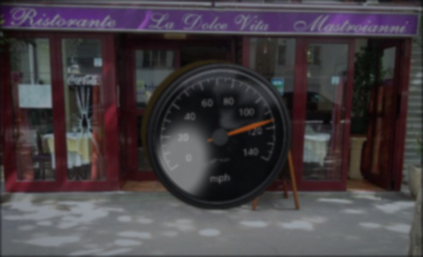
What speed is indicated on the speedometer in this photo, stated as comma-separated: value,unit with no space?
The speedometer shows 115,mph
